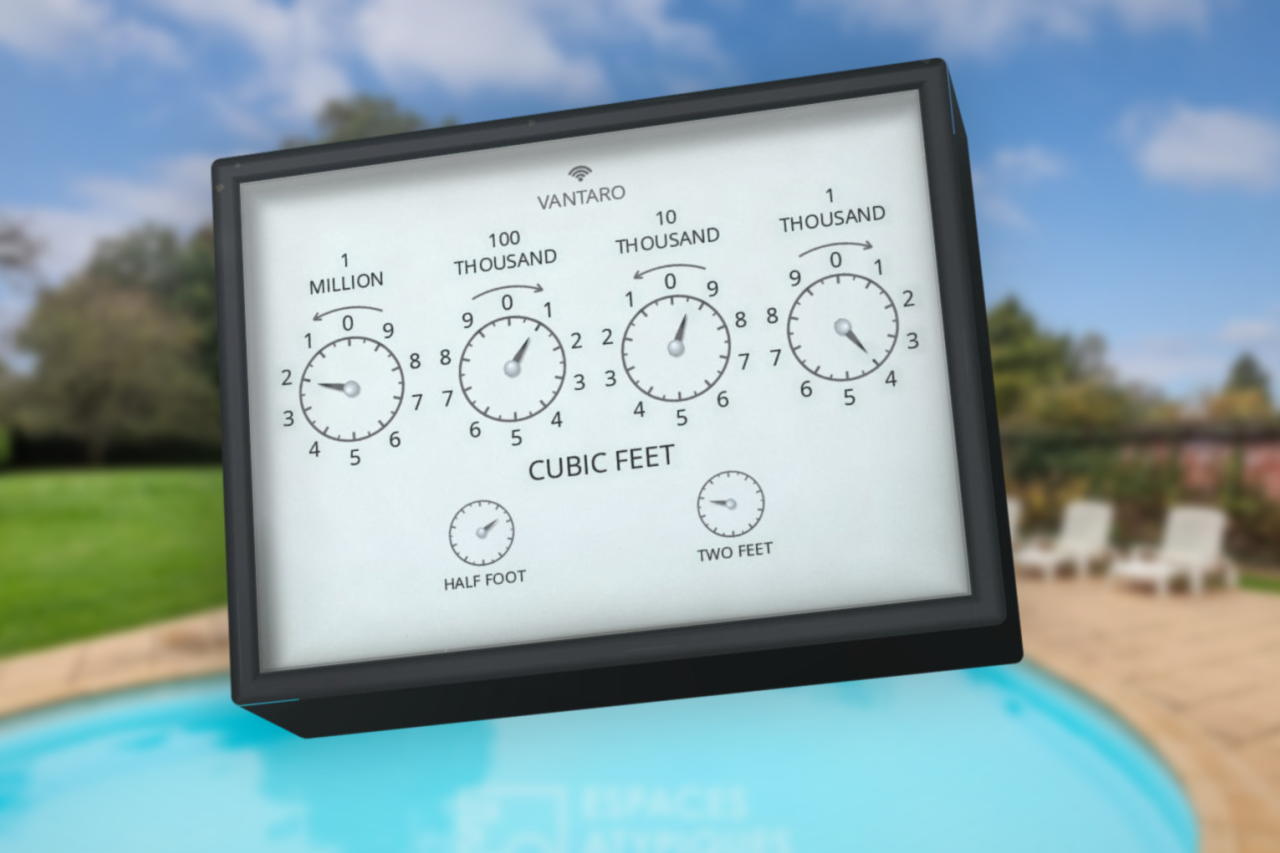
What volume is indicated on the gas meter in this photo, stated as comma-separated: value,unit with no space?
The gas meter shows 209400,ft³
